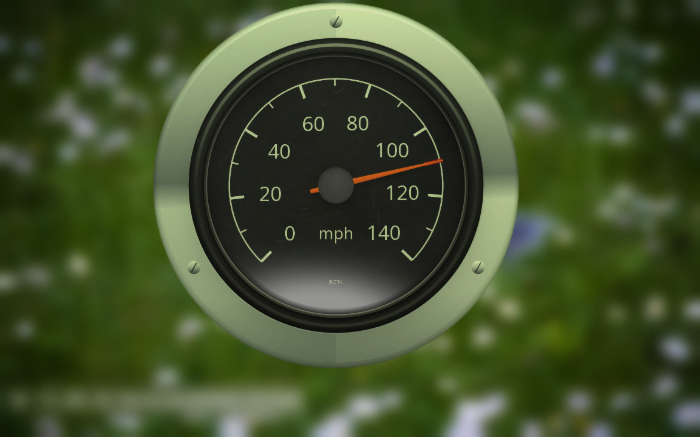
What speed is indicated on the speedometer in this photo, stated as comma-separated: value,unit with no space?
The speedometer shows 110,mph
